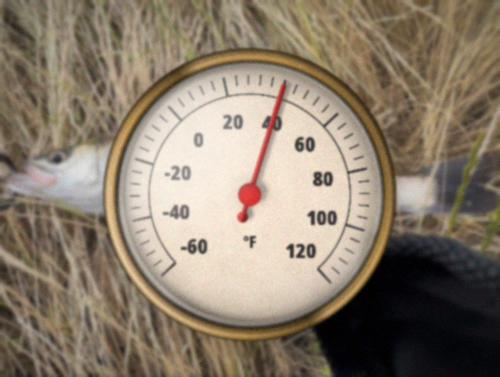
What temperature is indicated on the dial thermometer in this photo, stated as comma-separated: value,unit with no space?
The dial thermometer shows 40,°F
